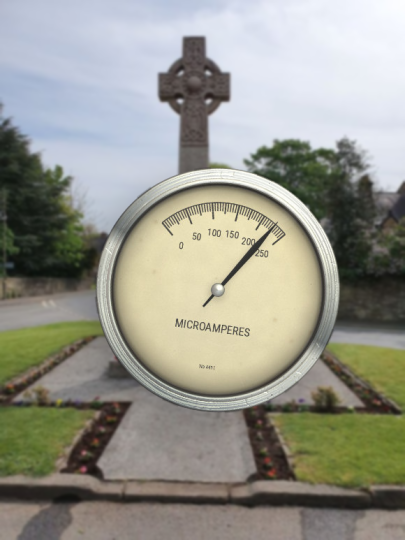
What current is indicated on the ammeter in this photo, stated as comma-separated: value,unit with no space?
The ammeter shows 225,µA
